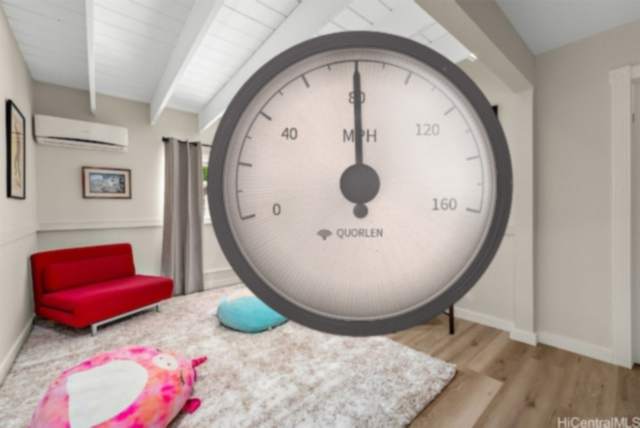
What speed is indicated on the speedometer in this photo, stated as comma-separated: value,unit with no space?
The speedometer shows 80,mph
